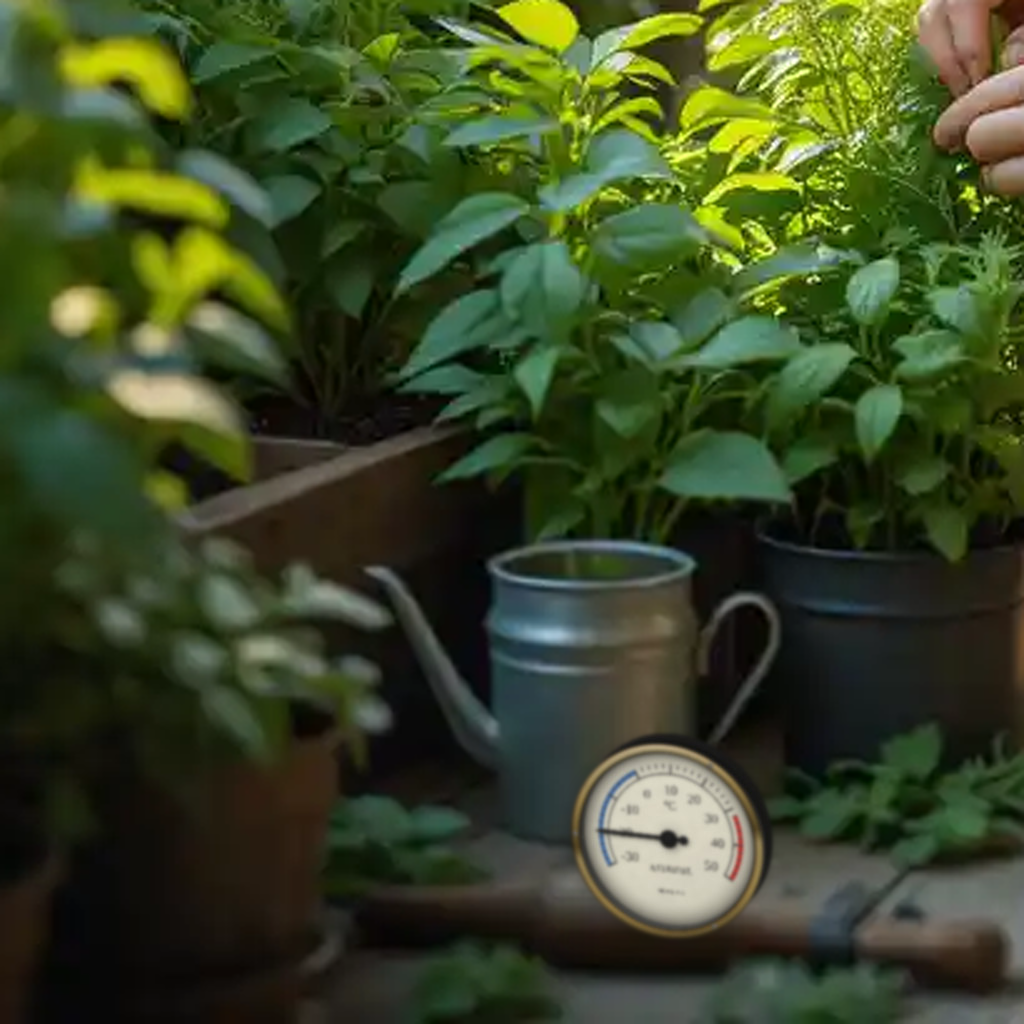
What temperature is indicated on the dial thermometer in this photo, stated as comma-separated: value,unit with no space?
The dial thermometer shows -20,°C
